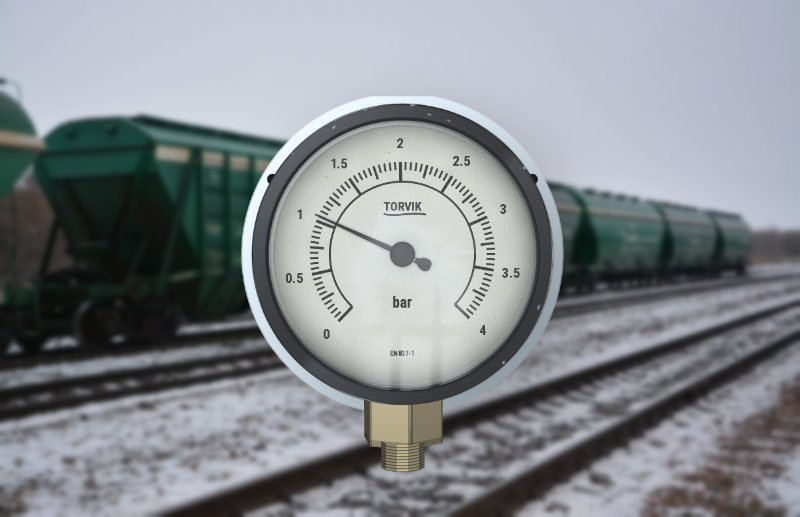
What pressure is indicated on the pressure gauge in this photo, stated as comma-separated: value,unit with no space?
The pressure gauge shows 1.05,bar
